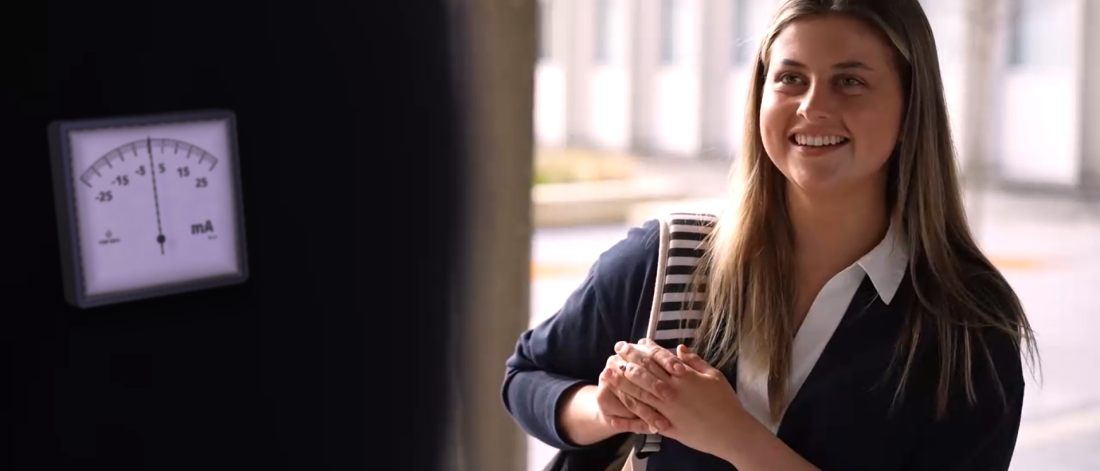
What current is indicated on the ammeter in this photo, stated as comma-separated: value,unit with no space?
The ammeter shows 0,mA
